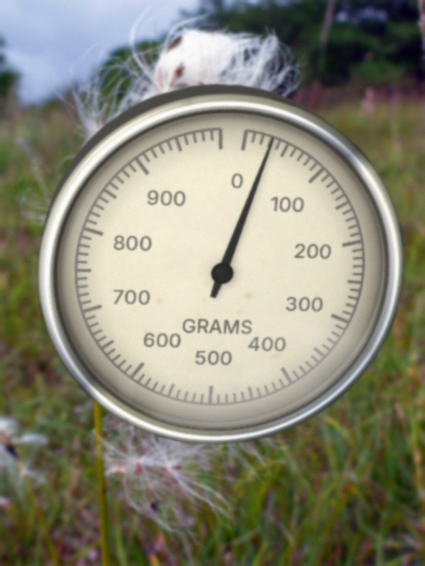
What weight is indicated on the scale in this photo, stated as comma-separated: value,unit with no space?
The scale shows 30,g
